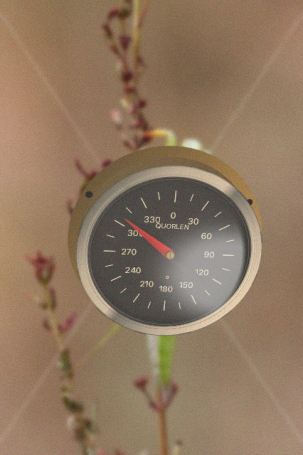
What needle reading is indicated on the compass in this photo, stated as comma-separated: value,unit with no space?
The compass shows 307.5,°
